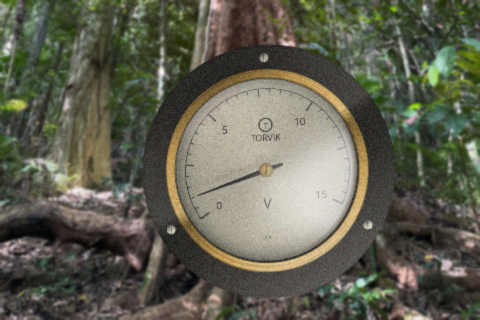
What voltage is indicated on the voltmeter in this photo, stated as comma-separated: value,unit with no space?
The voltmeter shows 1,V
